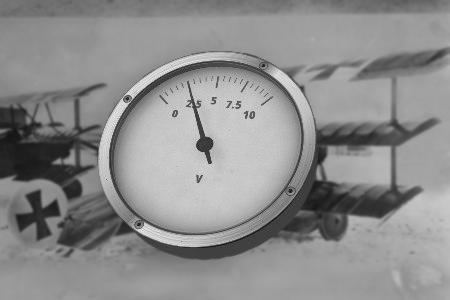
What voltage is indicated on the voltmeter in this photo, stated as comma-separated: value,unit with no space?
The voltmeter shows 2.5,V
